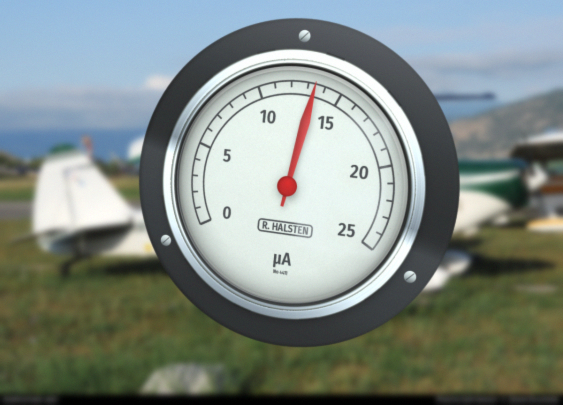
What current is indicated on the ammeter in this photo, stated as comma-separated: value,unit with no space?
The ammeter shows 13.5,µA
